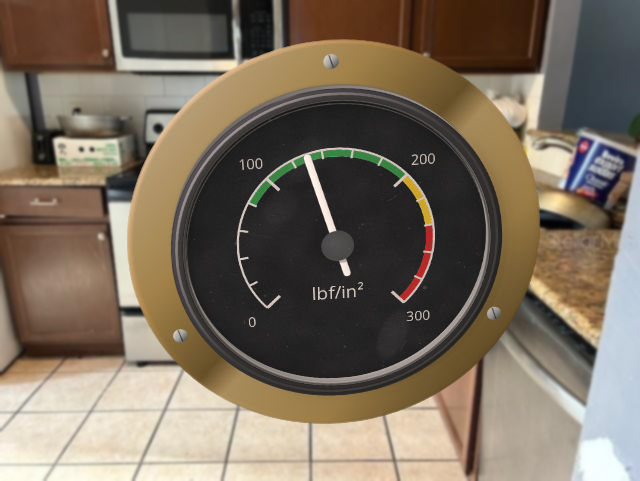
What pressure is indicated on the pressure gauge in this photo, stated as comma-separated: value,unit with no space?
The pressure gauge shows 130,psi
